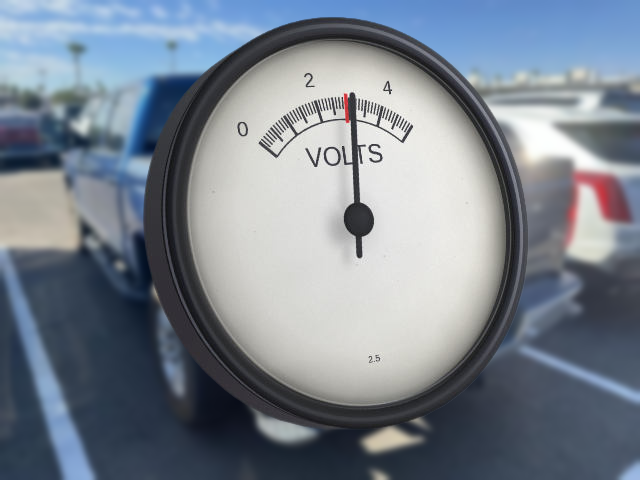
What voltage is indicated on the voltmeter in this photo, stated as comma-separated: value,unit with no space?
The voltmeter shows 3,V
